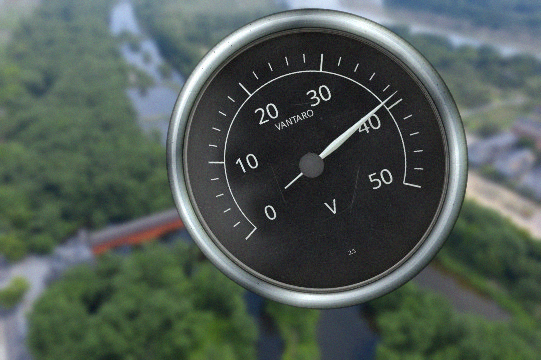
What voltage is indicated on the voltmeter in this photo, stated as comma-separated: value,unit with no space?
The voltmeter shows 39,V
